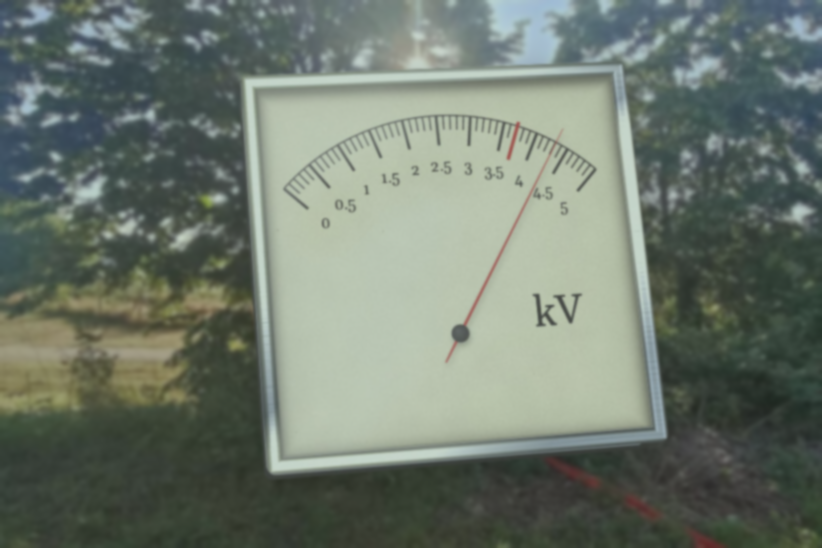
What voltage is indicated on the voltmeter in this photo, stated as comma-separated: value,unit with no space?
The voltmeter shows 4.3,kV
